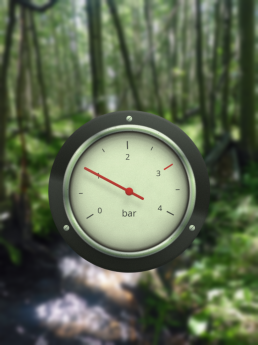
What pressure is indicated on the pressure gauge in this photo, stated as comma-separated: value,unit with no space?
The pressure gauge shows 1,bar
